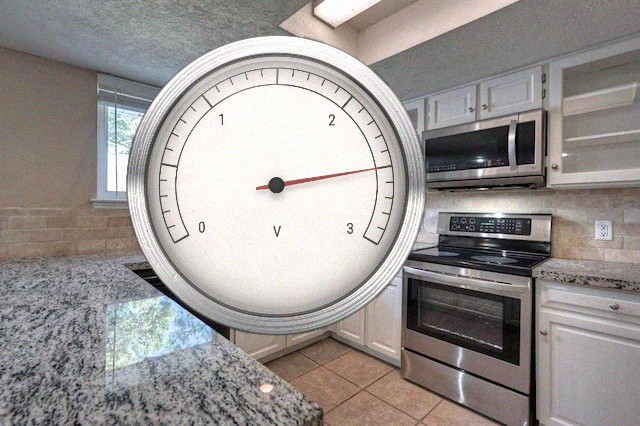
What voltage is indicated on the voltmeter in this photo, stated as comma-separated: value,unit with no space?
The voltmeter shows 2.5,V
